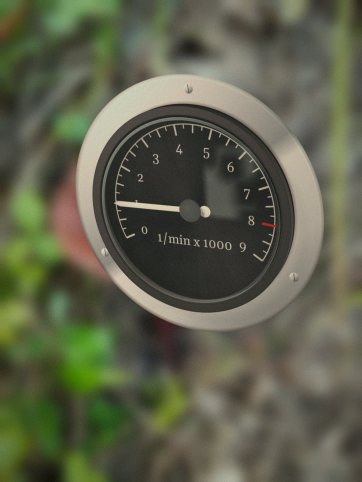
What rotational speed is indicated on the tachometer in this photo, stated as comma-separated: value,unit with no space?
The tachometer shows 1000,rpm
